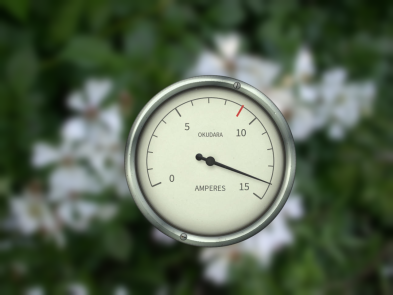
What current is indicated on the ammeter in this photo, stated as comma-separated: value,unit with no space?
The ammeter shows 14,A
